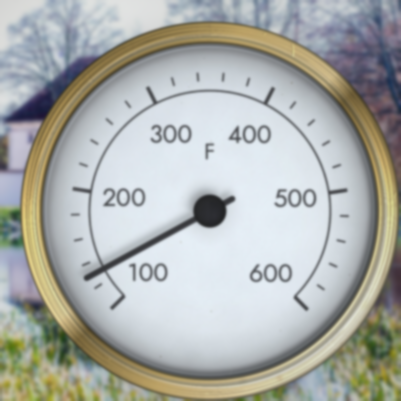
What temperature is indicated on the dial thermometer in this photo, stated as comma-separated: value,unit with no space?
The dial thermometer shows 130,°F
